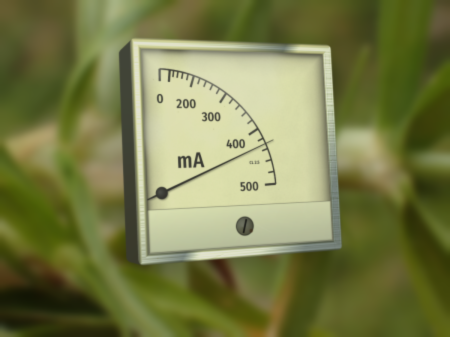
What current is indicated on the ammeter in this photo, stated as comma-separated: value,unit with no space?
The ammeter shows 430,mA
